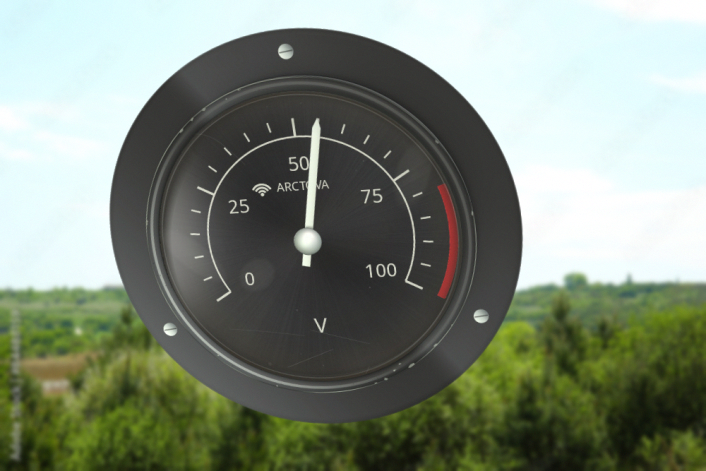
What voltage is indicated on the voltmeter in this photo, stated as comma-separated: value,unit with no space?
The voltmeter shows 55,V
